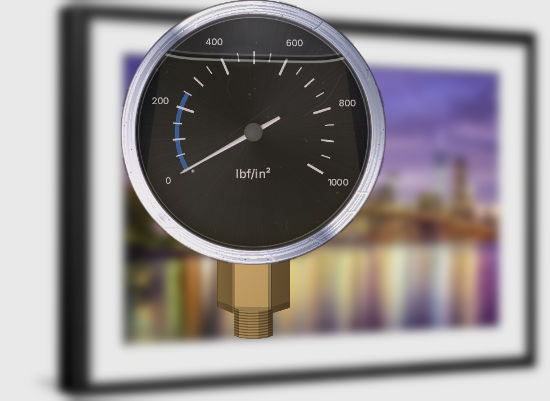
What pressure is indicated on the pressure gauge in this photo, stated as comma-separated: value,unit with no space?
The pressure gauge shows 0,psi
